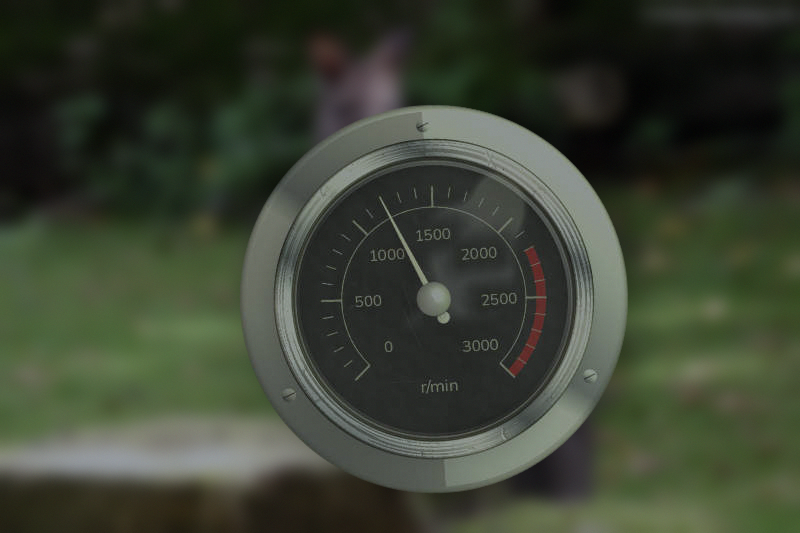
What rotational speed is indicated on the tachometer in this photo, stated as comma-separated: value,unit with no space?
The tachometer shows 1200,rpm
